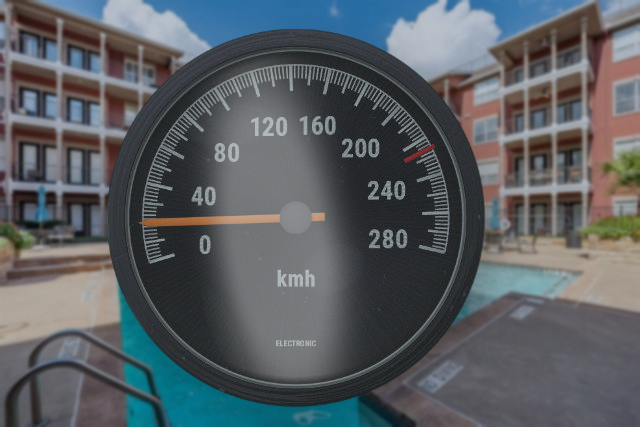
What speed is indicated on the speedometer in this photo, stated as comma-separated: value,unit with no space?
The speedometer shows 20,km/h
